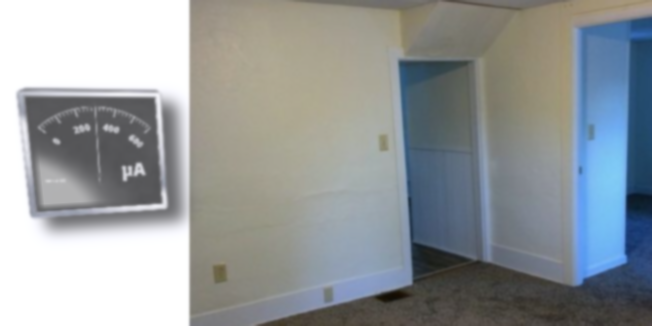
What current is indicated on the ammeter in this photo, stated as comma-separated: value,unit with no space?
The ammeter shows 300,µA
